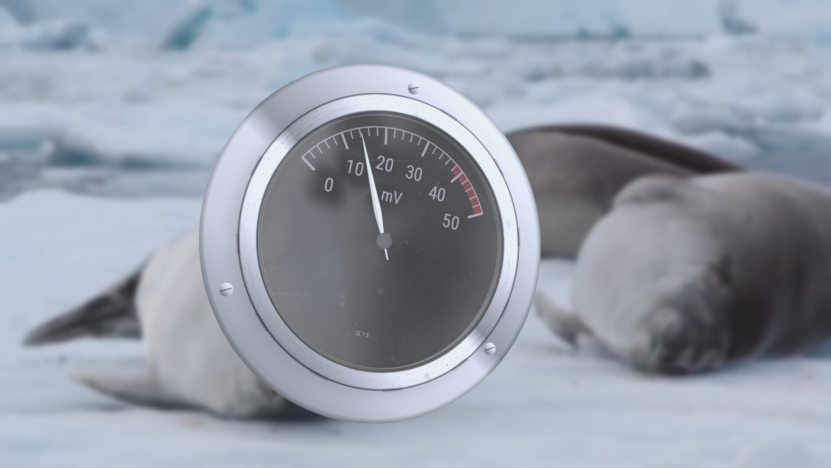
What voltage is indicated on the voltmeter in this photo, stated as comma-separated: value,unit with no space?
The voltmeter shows 14,mV
